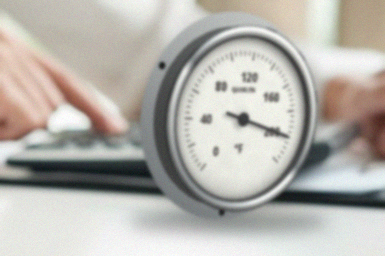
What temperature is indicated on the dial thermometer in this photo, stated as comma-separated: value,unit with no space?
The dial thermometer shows 200,°F
